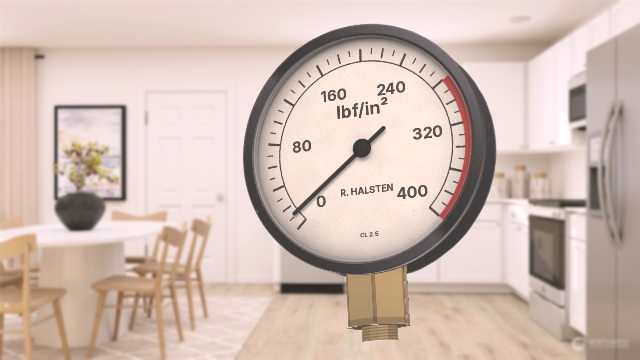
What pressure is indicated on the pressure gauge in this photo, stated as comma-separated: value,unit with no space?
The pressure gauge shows 10,psi
